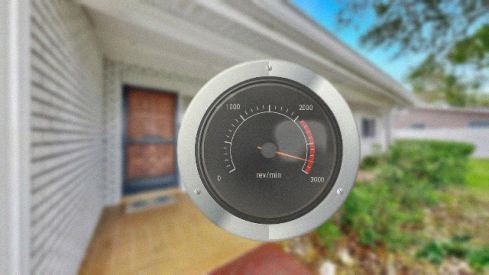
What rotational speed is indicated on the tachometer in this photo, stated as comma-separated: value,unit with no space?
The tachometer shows 2800,rpm
